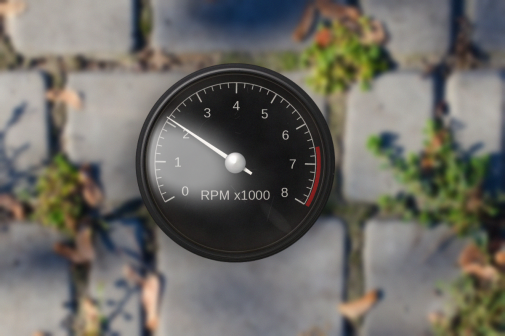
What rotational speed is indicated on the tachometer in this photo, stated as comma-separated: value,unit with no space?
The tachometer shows 2100,rpm
